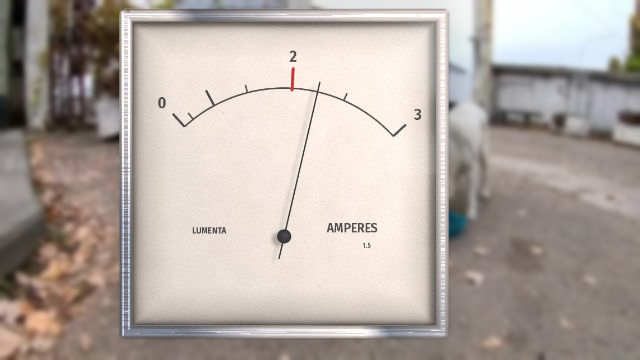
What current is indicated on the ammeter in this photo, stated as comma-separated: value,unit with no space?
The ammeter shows 2.25,A
